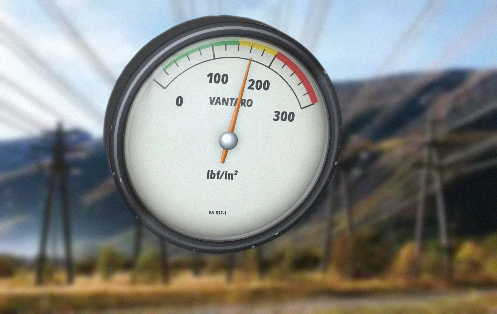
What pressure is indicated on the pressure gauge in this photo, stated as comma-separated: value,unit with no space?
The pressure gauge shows 160,psi
